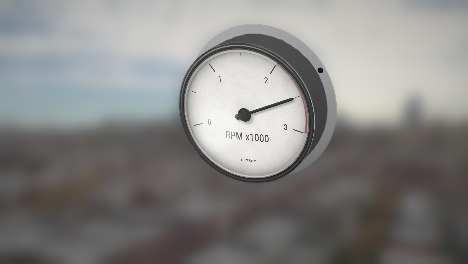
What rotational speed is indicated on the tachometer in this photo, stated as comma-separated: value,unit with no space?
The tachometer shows 2500,rpm
